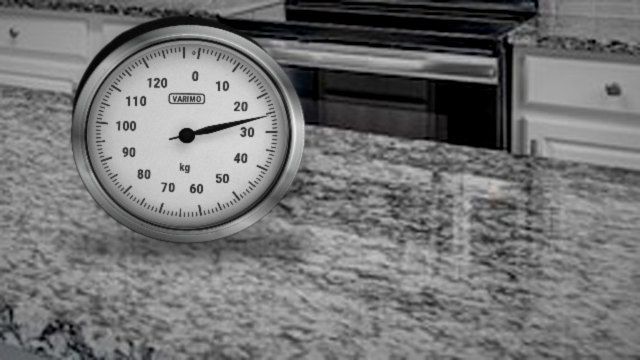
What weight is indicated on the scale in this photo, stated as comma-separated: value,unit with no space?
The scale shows 25,kg
